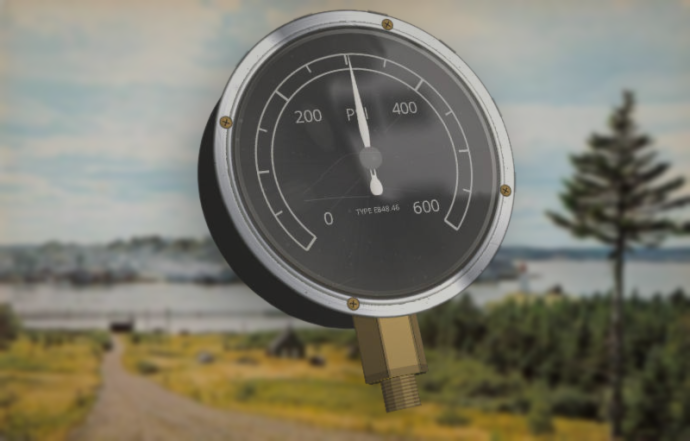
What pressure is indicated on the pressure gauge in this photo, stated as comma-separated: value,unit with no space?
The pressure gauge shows 300,psi
